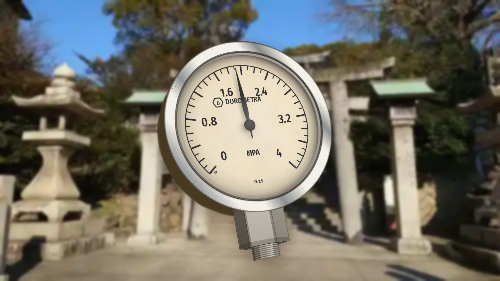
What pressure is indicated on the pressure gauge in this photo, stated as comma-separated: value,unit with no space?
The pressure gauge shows 1.9,MPa
